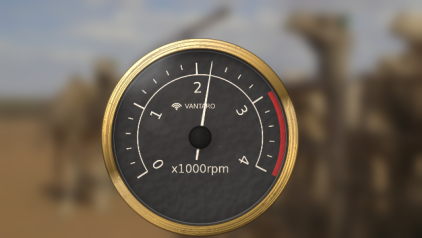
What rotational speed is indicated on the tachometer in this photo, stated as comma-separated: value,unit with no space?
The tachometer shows 2200,rpm
